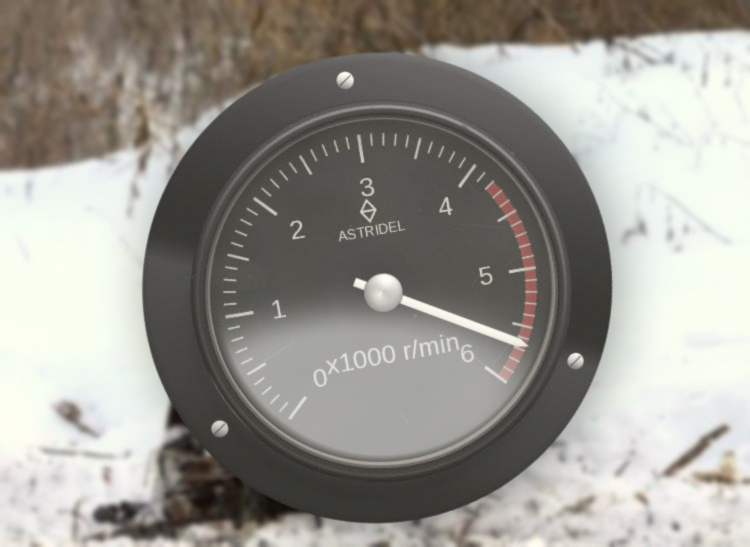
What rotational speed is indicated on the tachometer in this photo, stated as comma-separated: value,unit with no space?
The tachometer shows 5650,rpm
